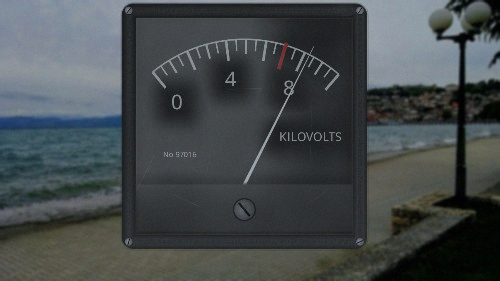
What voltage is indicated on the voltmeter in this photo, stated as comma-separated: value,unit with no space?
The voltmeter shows 8.25,kV
